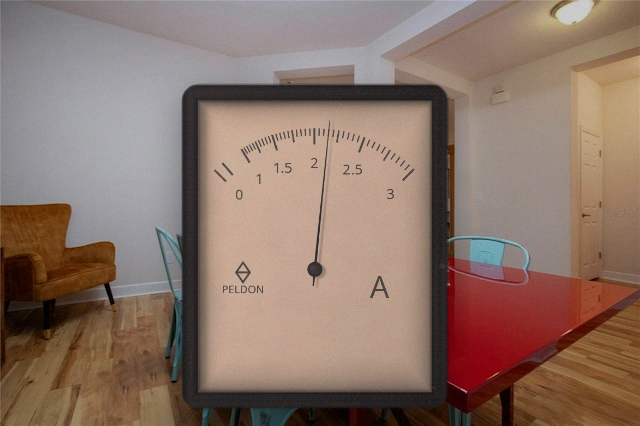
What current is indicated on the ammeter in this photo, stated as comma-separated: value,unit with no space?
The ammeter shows 2.15,A
